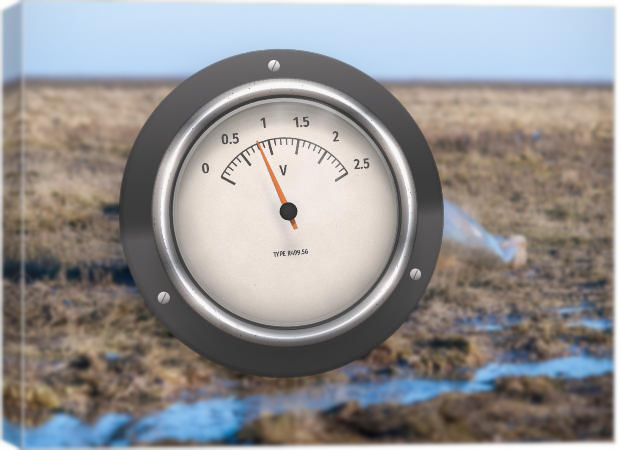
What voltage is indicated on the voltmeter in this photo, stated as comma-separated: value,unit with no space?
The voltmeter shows 0.8,V
